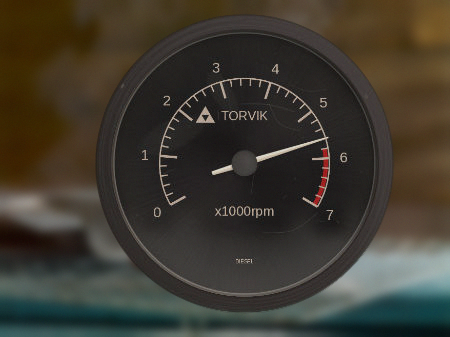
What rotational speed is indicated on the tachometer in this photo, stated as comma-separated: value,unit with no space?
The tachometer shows 5600,rpm
